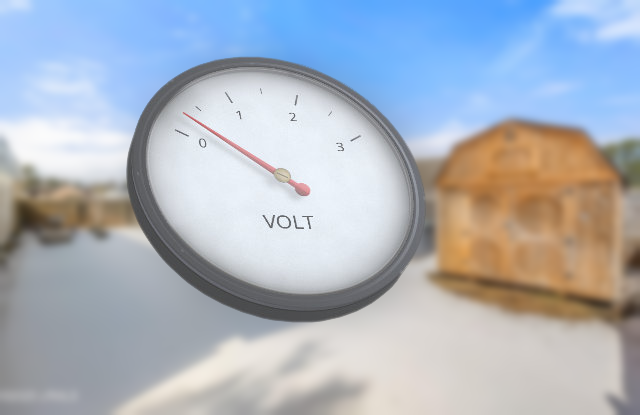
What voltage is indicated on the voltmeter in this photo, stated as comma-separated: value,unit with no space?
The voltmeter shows 0.25,V
